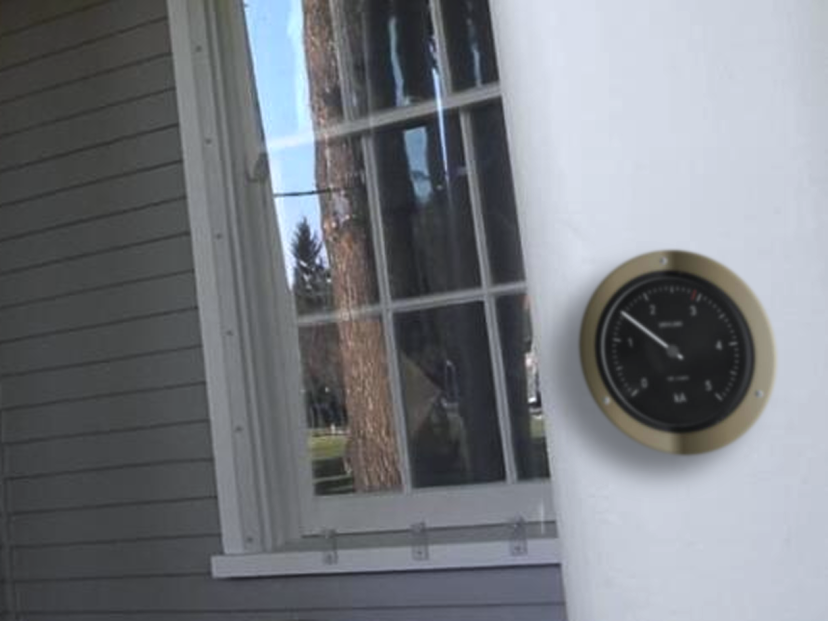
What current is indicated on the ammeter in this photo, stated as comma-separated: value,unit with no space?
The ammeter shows 1.5,kA
